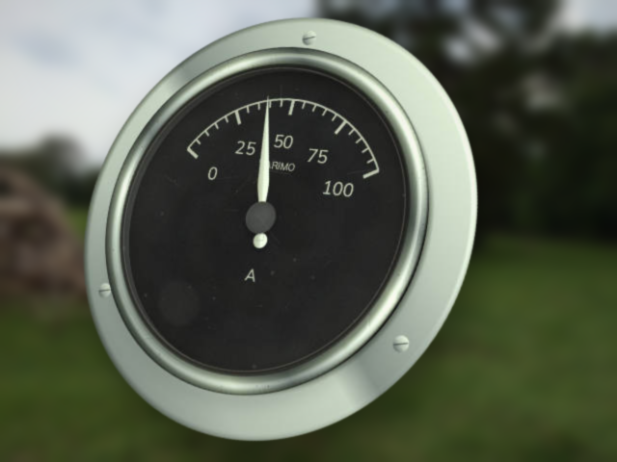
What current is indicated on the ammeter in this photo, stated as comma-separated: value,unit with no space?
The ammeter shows 40,A
